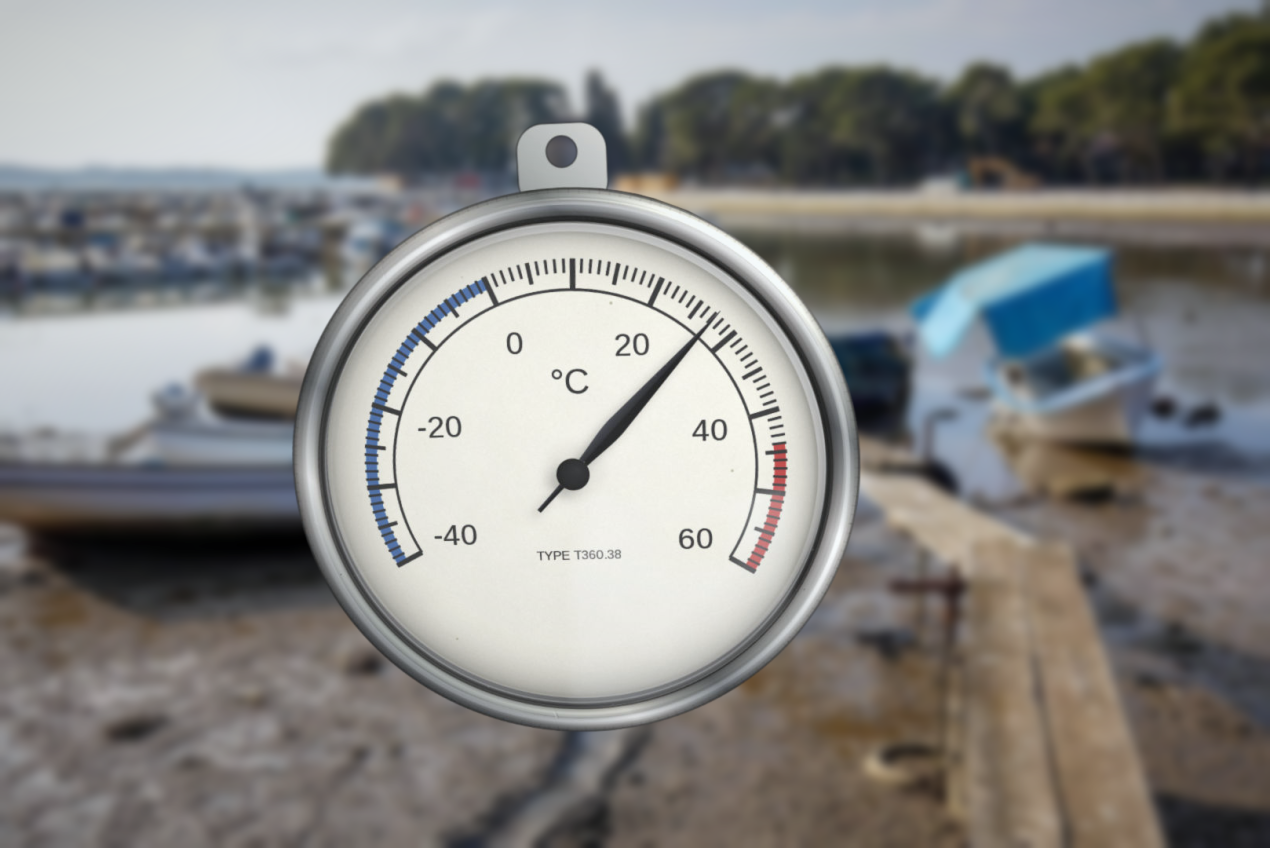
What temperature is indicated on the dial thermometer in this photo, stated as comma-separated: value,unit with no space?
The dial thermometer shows 27,°C
